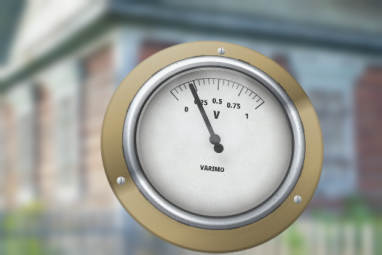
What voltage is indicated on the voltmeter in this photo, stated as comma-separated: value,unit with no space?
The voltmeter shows 0.2,V
